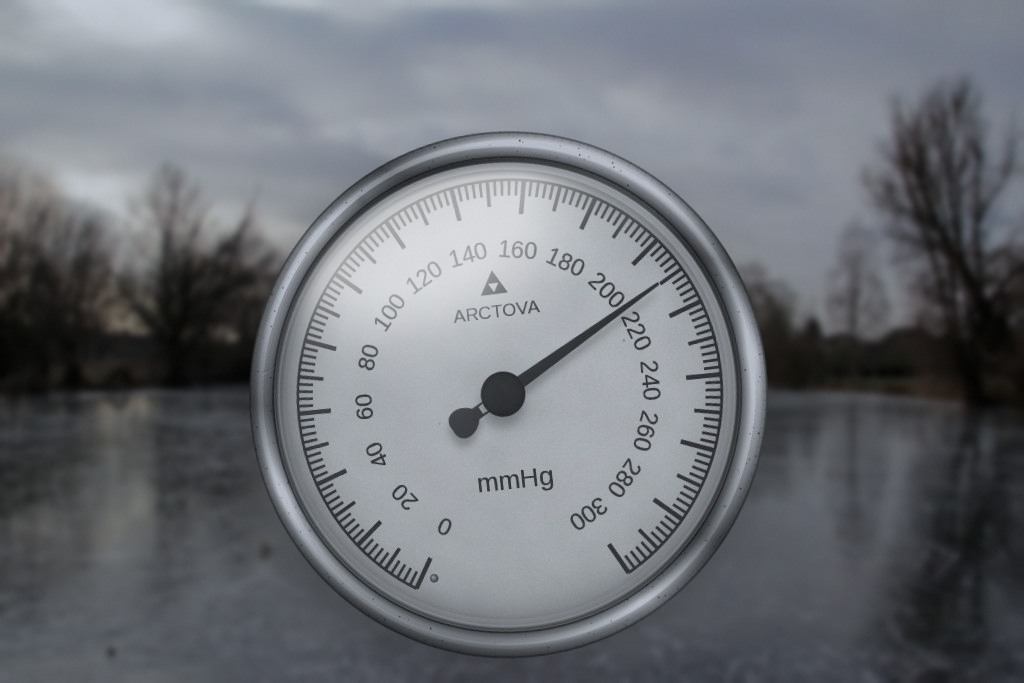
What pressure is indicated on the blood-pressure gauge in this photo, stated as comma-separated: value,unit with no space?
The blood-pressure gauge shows 210,mmHg
